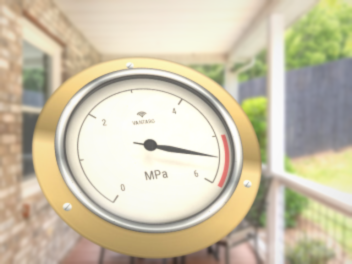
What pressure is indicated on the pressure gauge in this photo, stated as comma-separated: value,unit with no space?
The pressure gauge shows 5.5,MPa
